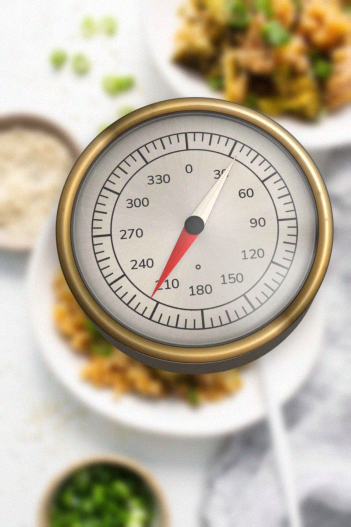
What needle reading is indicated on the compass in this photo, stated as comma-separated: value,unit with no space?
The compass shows 215,°
